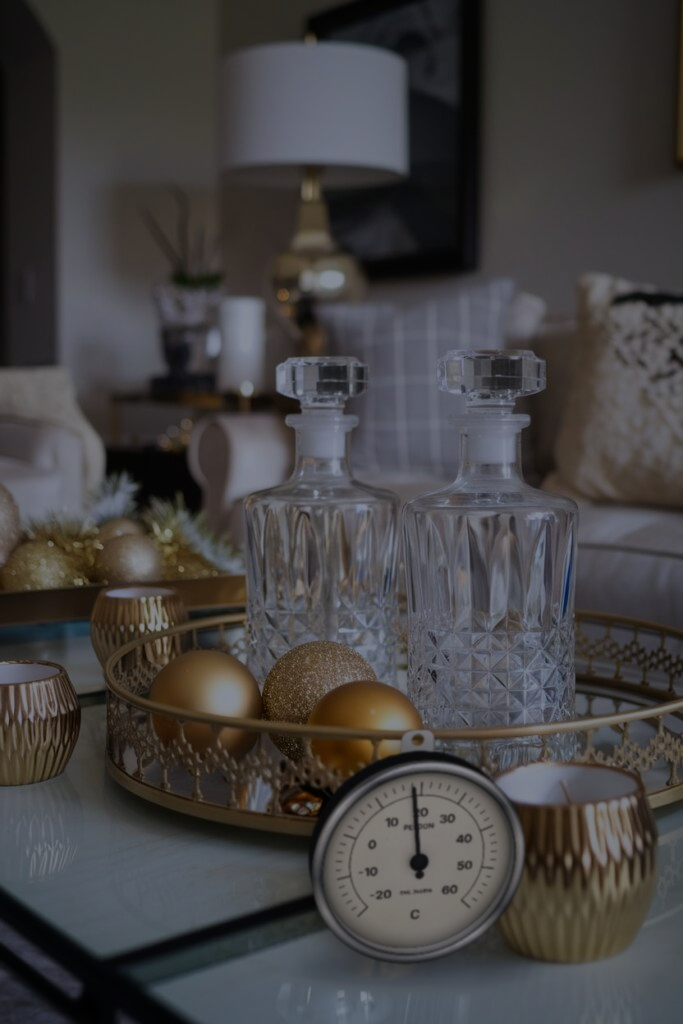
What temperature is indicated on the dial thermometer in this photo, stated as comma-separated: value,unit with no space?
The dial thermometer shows 18,°C
